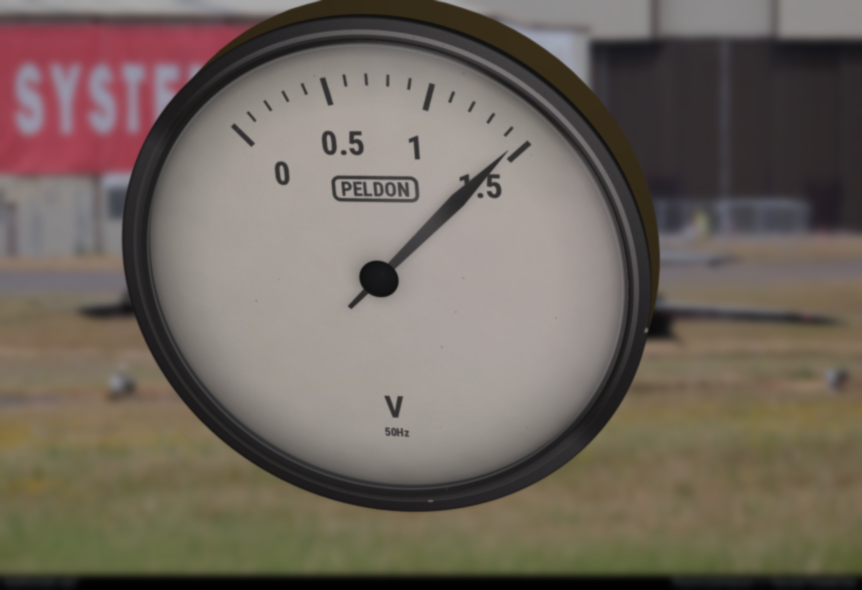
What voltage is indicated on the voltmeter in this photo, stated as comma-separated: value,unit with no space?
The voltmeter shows 1.45,V
